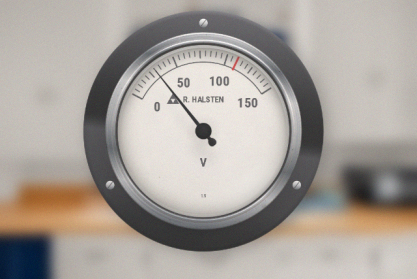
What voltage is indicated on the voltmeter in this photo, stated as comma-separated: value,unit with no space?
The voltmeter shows 30,V
